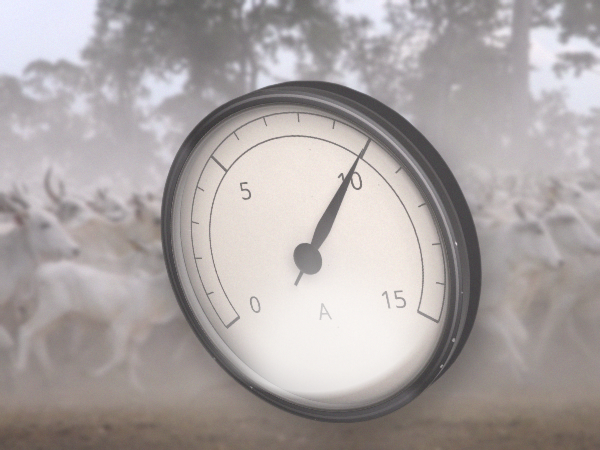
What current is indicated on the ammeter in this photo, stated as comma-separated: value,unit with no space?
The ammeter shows 10,A
